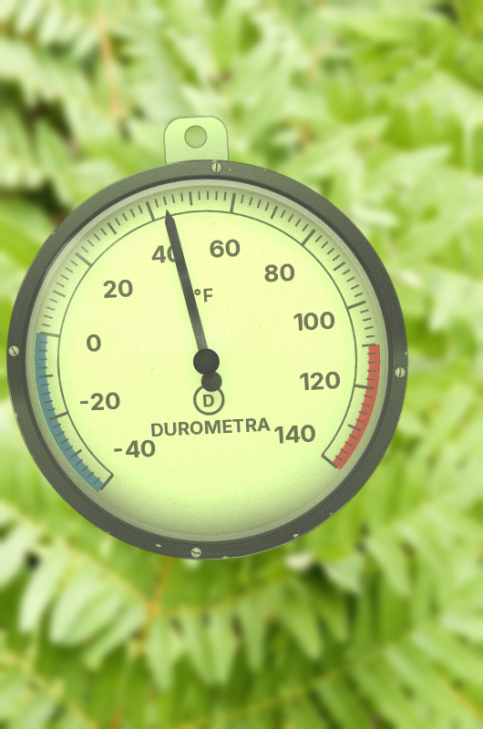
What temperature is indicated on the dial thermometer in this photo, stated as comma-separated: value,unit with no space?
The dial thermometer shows 44,°F
